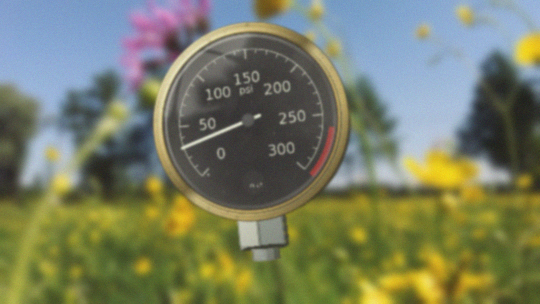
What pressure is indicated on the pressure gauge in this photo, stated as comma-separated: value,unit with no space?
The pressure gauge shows 30,psi
